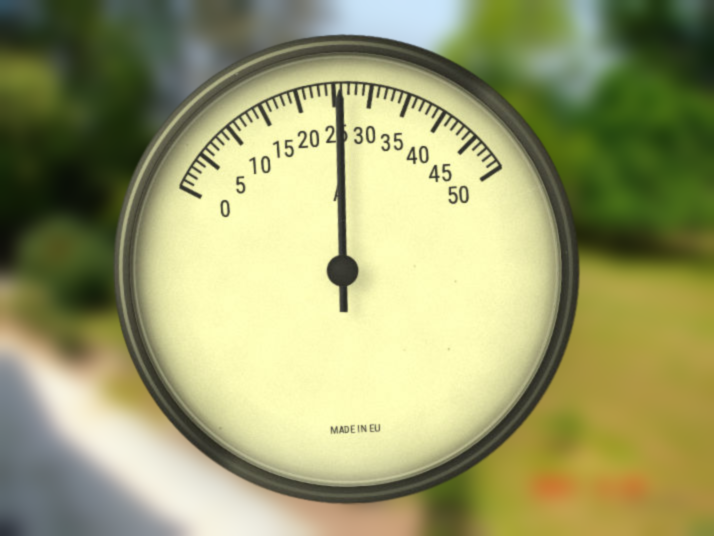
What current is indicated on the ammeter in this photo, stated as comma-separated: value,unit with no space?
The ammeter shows 26,A
